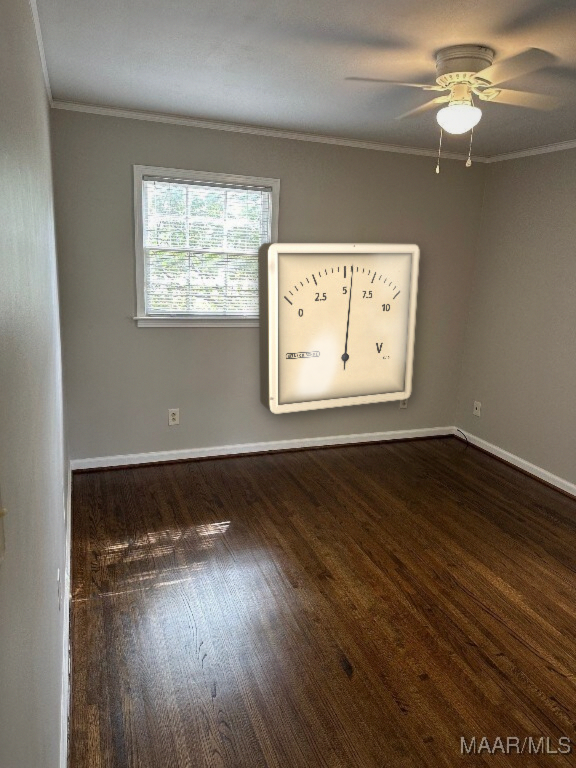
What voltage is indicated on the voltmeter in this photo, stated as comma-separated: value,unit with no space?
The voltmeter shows 5.5,V
